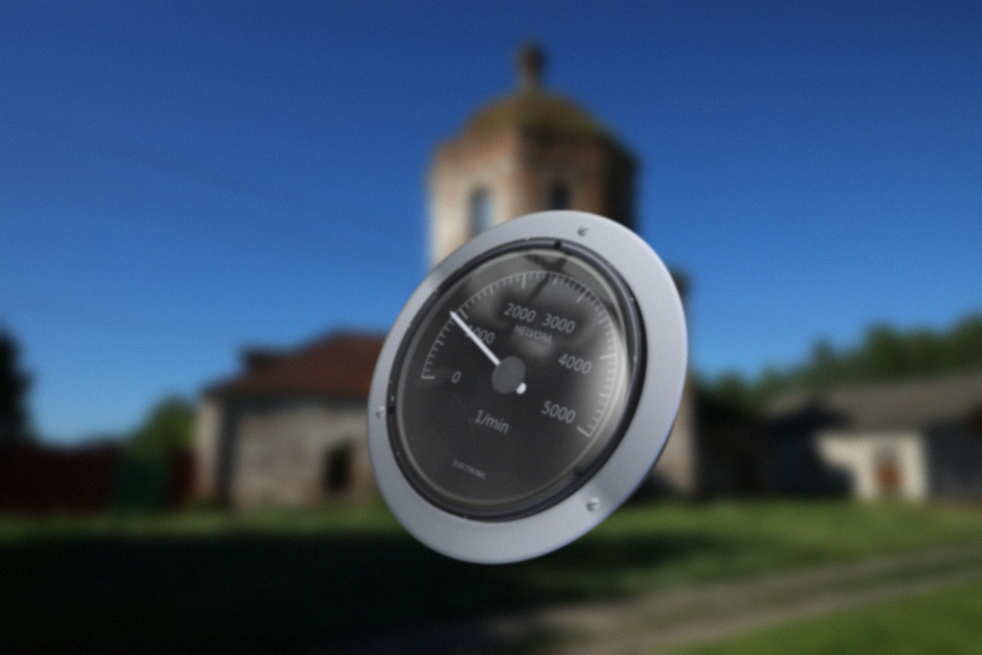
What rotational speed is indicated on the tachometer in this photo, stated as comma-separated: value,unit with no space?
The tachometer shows 900,rpm
